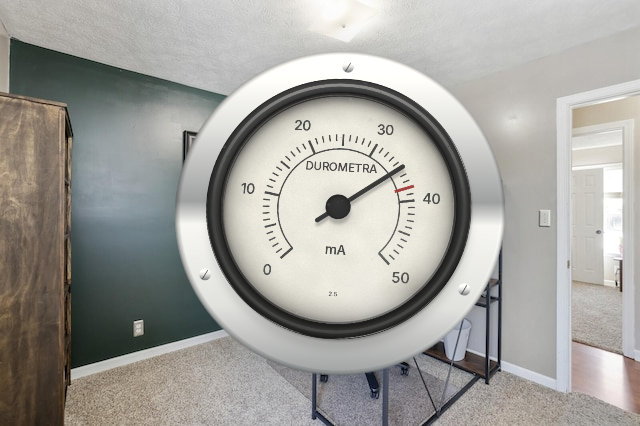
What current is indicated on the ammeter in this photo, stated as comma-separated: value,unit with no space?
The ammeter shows 35,mA
